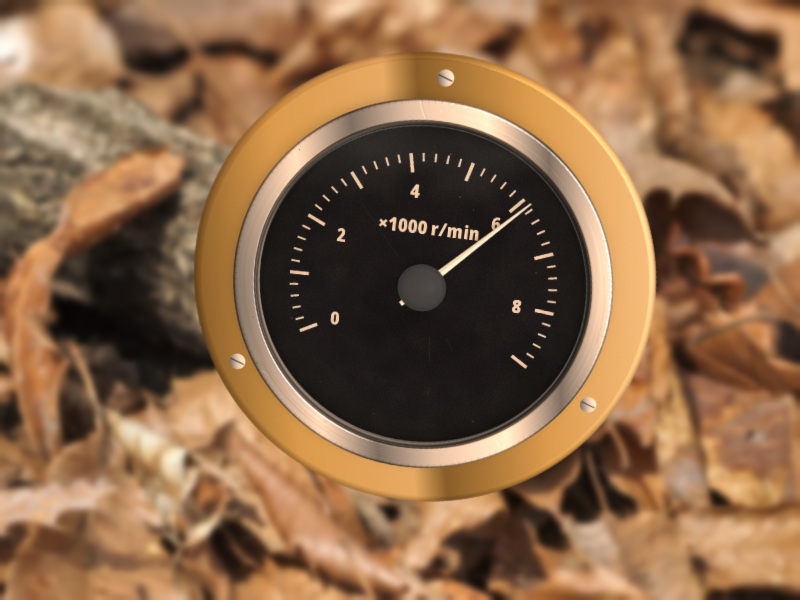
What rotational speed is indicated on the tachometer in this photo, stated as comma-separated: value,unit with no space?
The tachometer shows 6100,rpm
